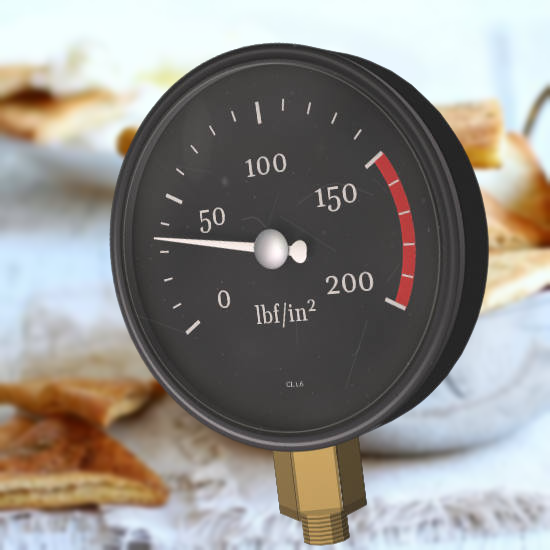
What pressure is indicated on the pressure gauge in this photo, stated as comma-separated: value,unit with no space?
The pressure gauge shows 35,psi
